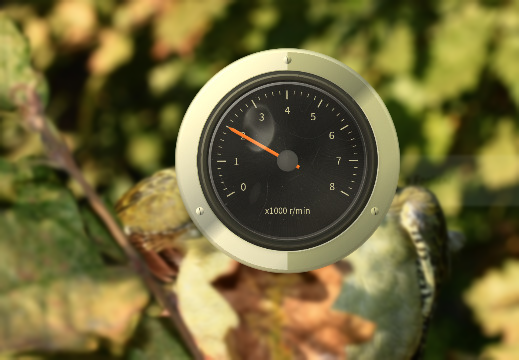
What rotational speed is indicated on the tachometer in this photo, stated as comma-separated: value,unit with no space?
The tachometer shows 2000,rpm
